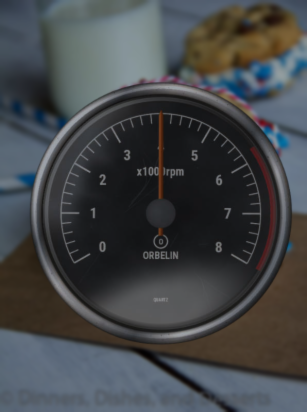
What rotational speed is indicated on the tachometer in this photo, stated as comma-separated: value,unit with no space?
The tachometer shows 4000,rpm
